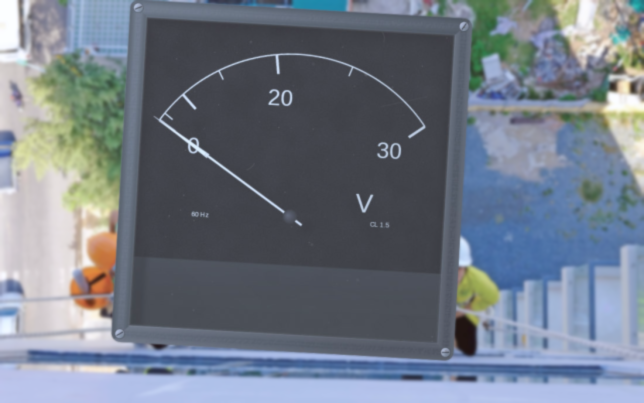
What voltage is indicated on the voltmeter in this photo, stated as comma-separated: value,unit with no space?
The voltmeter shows 0,V
